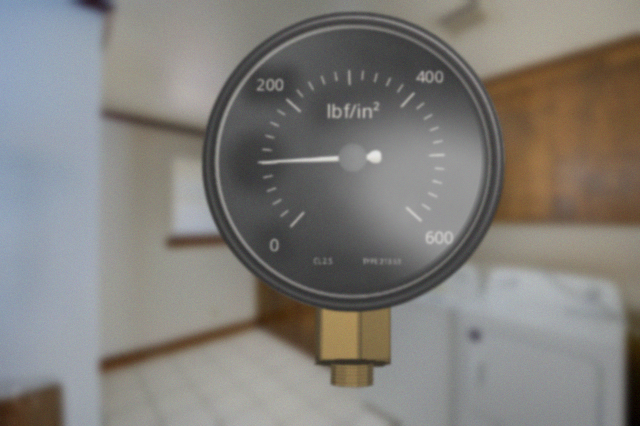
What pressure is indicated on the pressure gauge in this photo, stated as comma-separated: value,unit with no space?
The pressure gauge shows 100,psi
